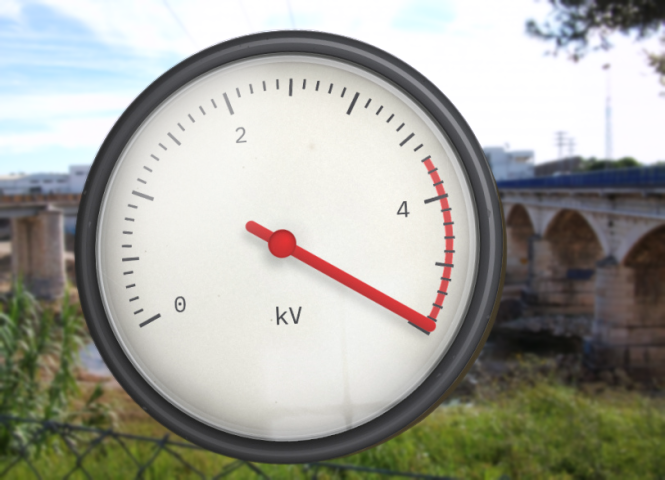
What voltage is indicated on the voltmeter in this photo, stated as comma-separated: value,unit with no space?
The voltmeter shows 4.95,kV
